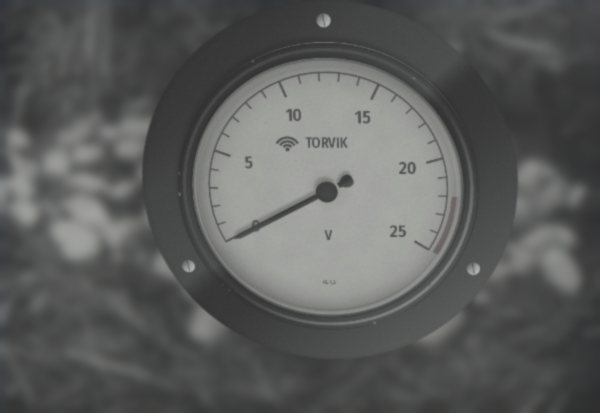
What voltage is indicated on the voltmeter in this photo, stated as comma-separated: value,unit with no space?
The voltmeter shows 0,V
